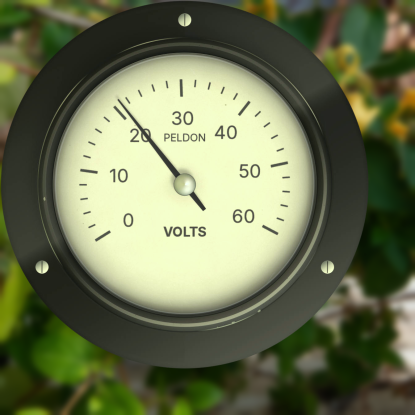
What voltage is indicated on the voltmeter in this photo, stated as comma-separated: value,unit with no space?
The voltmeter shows 21,V
